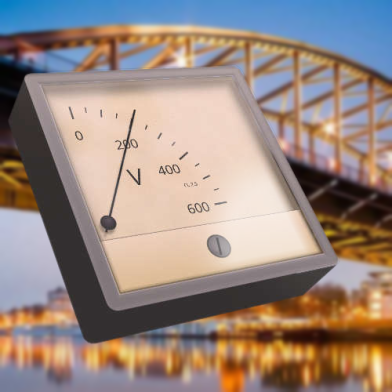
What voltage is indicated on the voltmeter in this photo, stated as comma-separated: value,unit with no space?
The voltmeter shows 200,V
